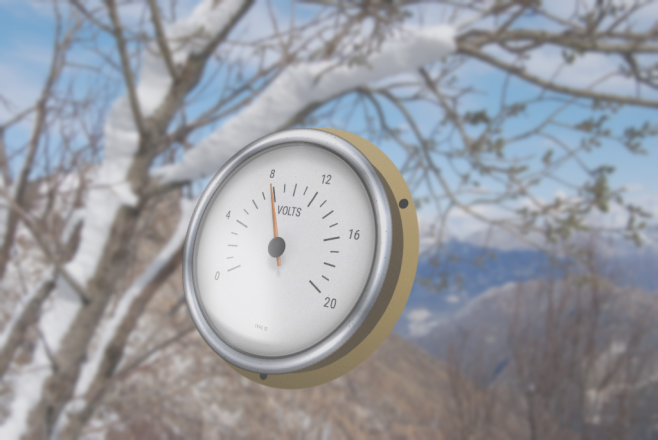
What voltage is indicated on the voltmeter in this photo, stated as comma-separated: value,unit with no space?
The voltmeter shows 8,V
